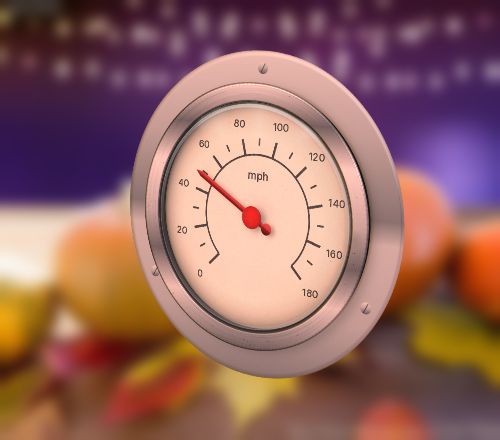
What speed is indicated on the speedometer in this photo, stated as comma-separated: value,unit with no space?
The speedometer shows 50,mph
